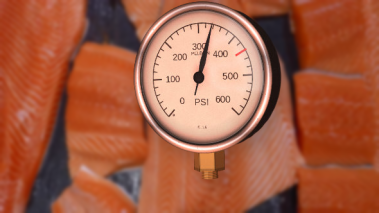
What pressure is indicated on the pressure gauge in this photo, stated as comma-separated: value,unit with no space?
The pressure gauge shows 340,psi
